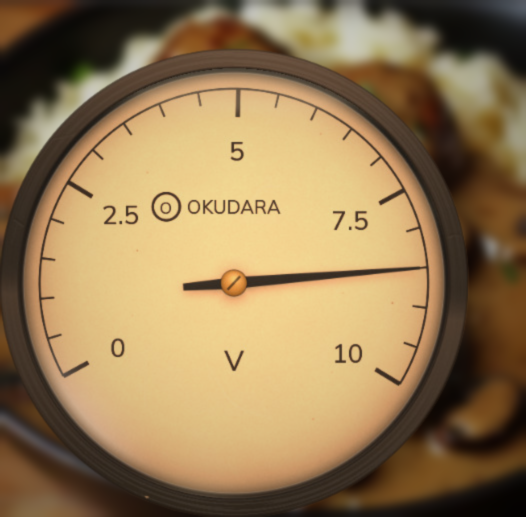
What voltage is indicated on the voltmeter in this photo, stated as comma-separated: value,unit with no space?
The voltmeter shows 8.5,V
